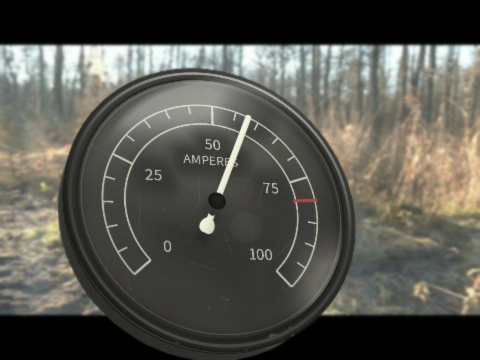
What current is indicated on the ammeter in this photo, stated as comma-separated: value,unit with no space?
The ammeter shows 57.5,A
